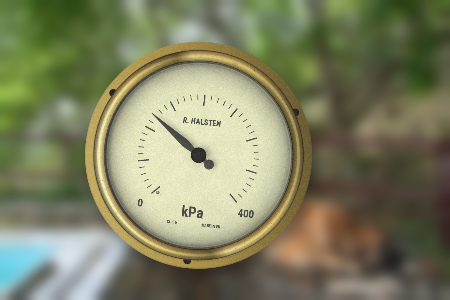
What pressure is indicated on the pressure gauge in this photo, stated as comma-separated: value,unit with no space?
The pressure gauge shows 120,kPa
